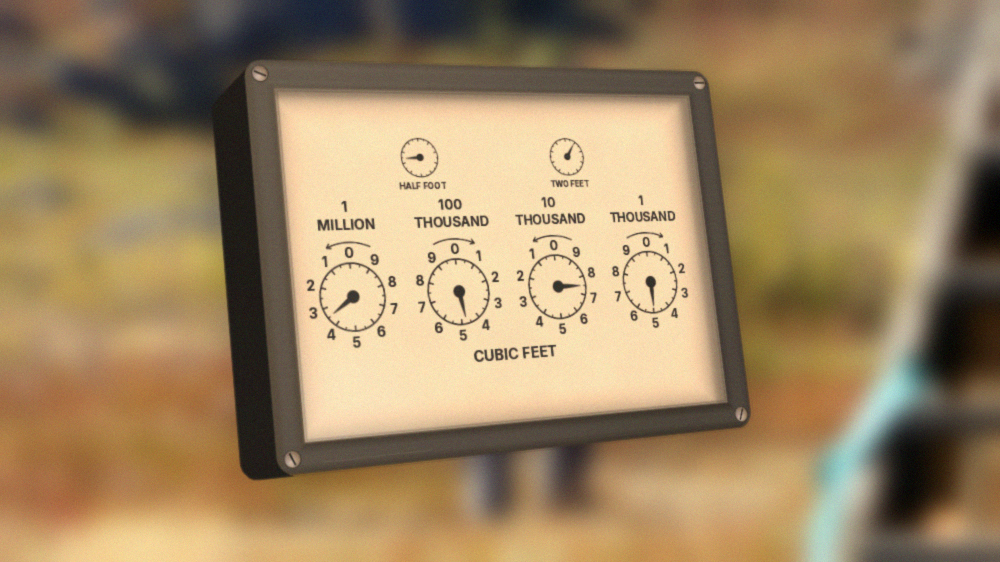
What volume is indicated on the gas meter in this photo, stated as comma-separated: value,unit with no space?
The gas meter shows 347500,ft³
